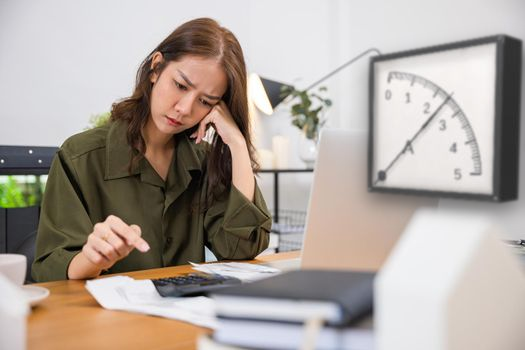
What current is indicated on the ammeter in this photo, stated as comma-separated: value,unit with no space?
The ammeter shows 2.5,A
